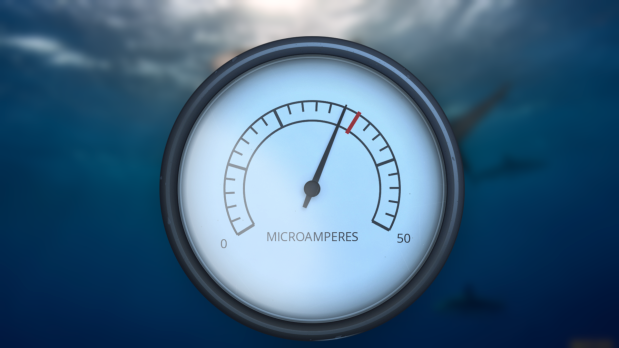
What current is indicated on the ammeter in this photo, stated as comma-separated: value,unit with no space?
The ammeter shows 30,µA
